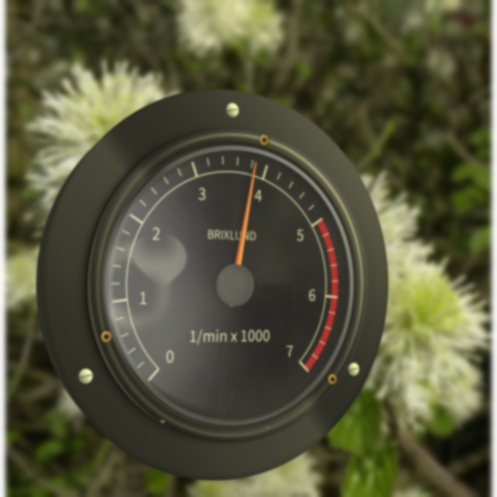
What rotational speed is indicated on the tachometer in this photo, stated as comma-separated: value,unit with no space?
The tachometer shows 3800,rpm
